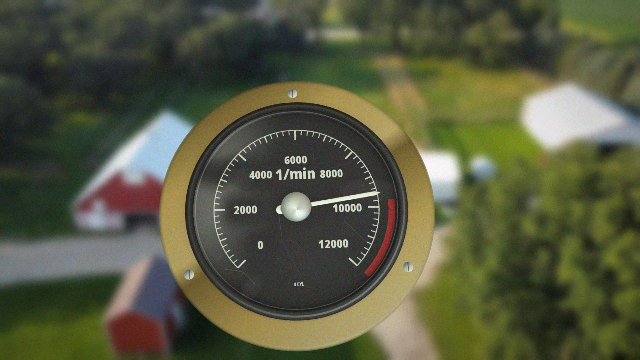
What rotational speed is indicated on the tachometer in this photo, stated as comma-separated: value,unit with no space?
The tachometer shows 9600,rpm
